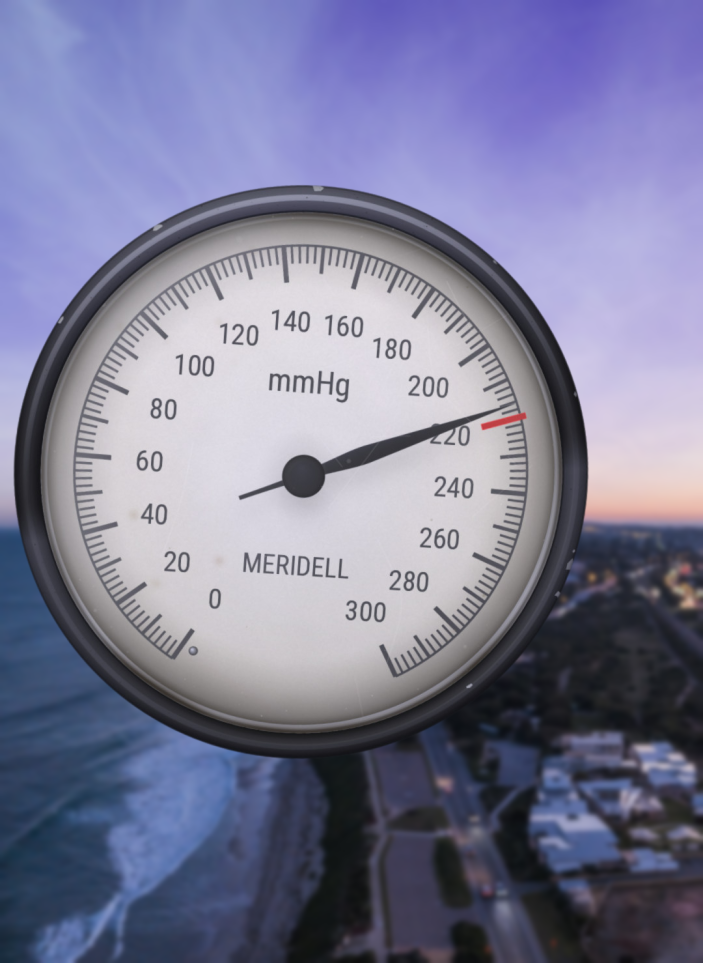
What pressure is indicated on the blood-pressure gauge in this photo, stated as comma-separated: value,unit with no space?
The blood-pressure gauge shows 216,mmHg
